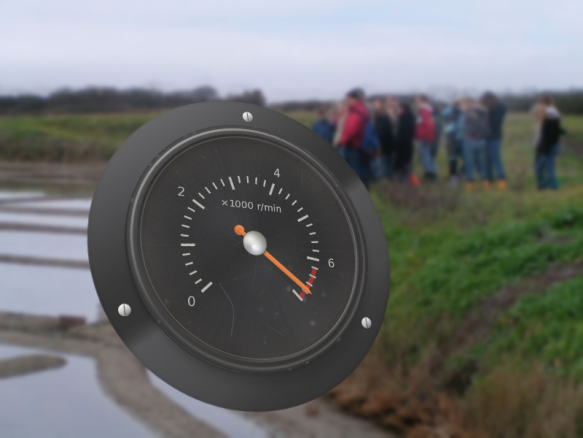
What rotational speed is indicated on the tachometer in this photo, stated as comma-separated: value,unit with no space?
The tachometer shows 6800,rpm
